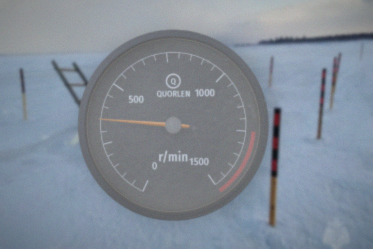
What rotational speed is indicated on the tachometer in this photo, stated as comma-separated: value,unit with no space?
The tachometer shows 350,rpm
